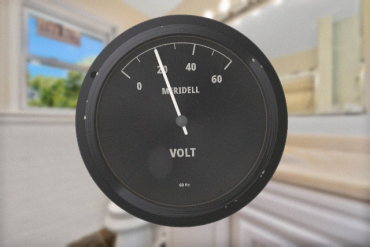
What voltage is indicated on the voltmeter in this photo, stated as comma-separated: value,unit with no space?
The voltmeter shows 20,V
